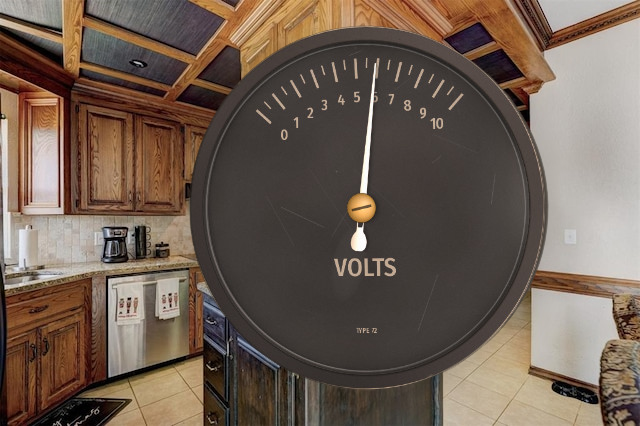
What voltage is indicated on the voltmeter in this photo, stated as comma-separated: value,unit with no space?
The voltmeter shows 6,V
